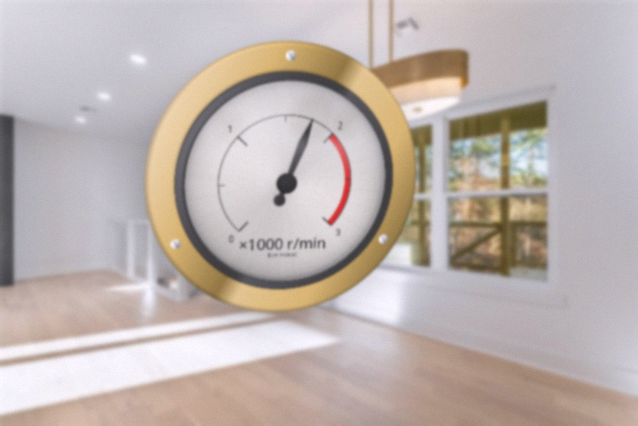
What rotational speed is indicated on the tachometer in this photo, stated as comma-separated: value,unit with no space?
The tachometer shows 1750,rpm
